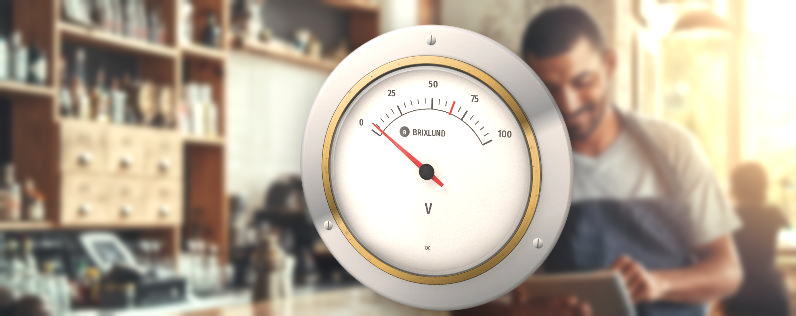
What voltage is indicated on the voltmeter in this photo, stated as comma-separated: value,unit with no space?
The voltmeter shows 5,V
